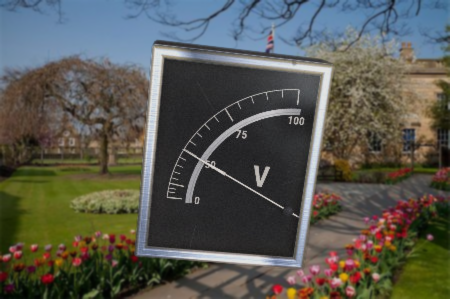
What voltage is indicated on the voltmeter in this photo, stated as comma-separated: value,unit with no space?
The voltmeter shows 50,V
